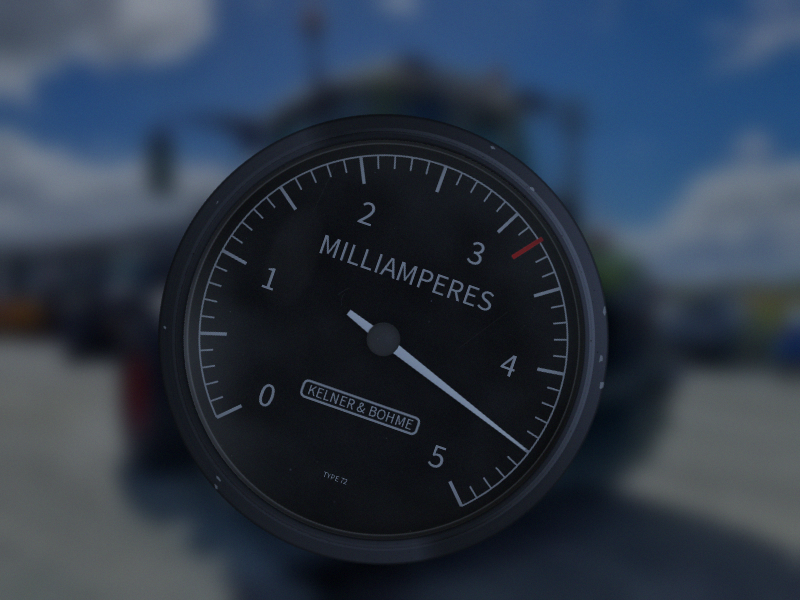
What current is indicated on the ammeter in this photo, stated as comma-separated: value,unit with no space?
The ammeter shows 4.5,mA
